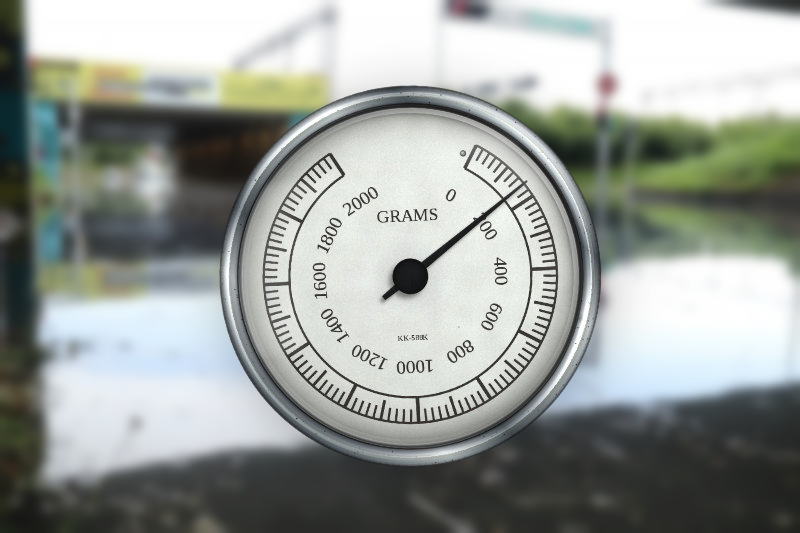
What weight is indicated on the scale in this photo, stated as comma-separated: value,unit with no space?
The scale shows 160,g
